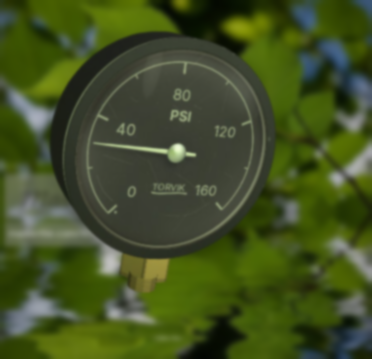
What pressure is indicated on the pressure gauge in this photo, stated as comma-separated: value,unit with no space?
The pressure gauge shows 30,psi
